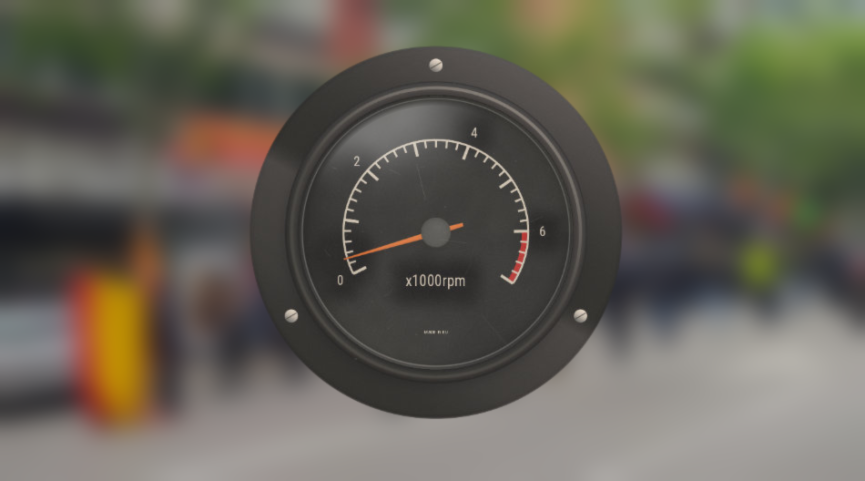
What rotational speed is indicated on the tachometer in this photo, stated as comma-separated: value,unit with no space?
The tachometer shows 300,rpm
